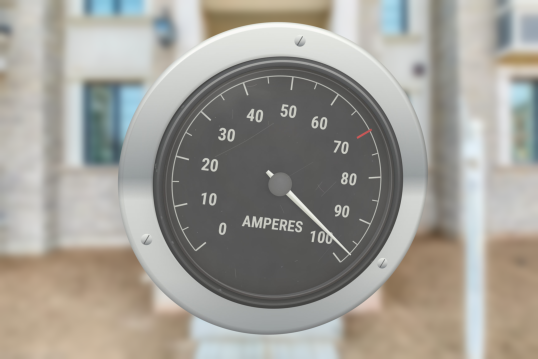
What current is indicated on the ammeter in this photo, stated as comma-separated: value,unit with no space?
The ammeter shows 97.5,A
